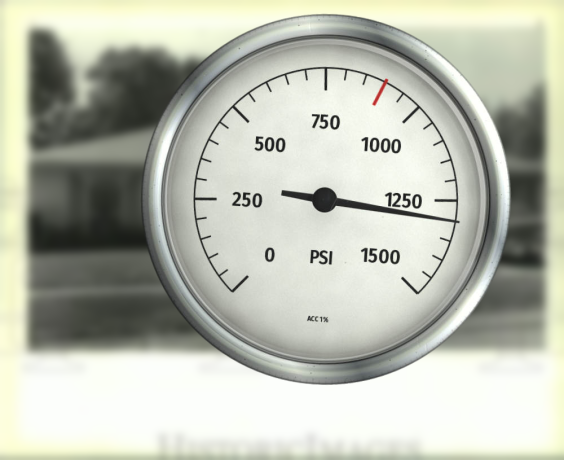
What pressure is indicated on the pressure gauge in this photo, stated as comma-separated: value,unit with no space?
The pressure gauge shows 1300,psi
